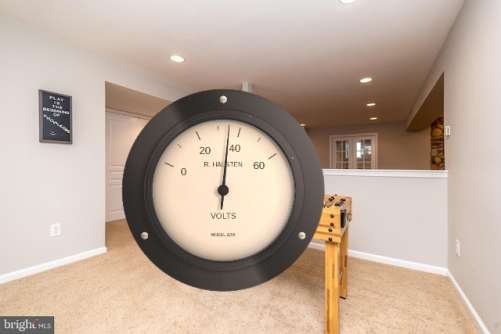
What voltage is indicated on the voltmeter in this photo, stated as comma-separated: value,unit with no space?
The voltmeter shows 35,V
